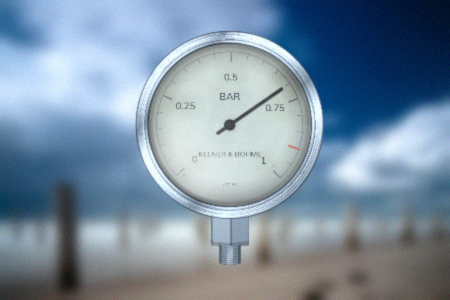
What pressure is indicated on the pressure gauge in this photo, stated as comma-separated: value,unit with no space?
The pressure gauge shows 0.7,bar
